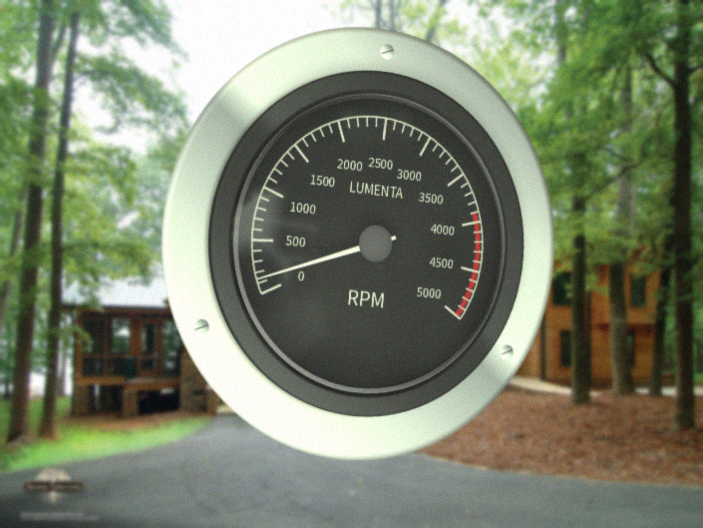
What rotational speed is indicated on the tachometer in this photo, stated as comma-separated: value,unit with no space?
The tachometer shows 150,rpm
